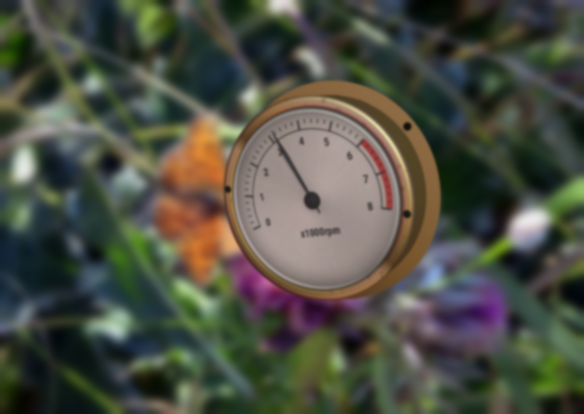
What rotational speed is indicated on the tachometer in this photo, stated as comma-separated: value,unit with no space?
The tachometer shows 3200,rpm
